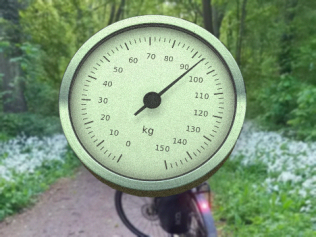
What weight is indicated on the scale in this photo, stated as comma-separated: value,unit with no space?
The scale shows 94,kg
